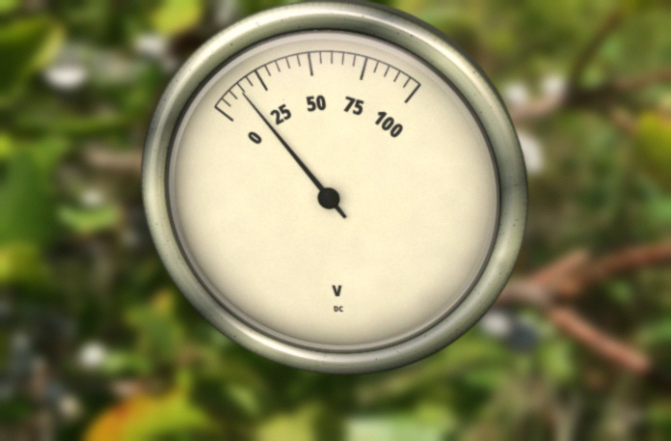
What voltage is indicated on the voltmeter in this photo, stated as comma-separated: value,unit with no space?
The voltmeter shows 15,V
